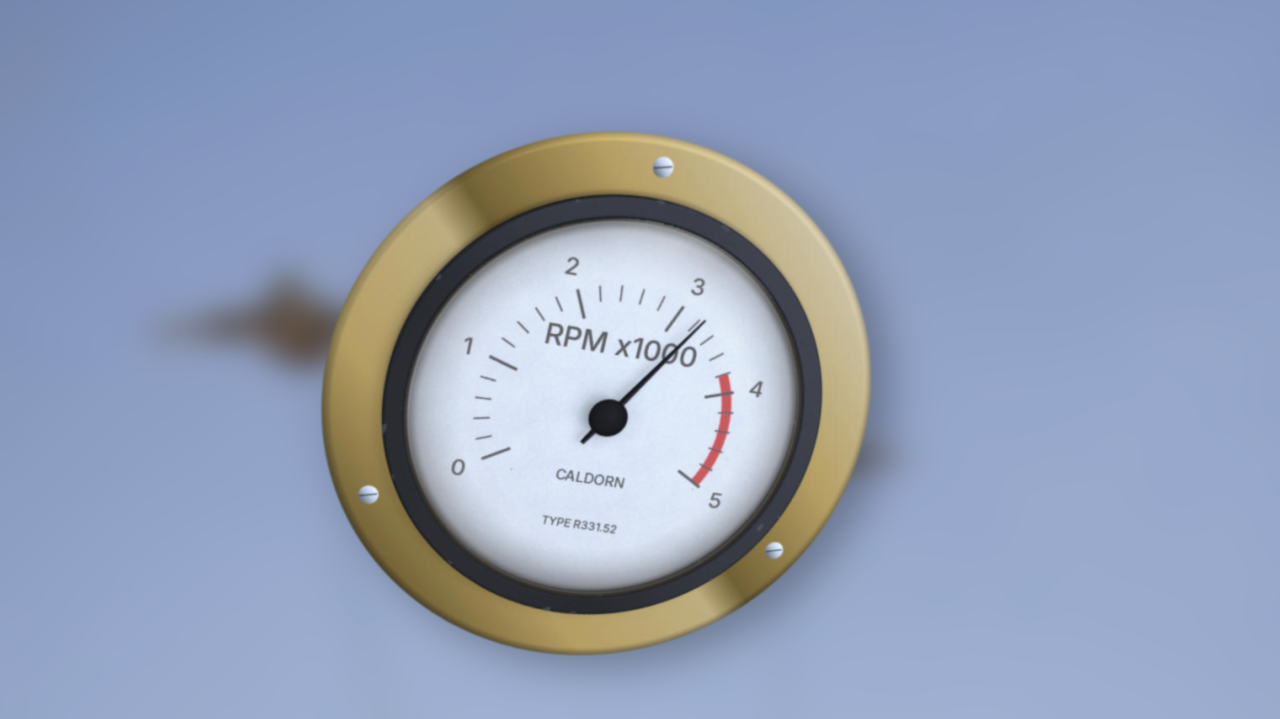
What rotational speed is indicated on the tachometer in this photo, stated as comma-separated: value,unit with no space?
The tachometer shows 3200,rpm
